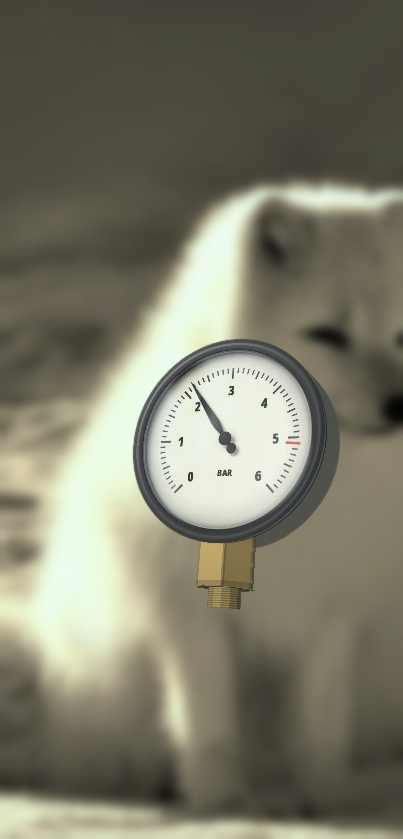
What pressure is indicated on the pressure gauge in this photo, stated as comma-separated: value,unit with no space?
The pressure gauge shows 2.2,bar
